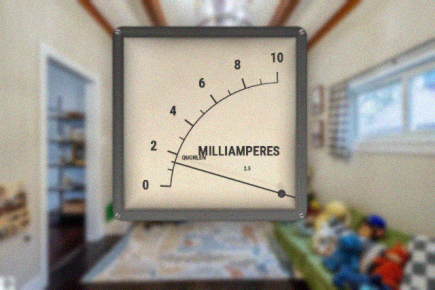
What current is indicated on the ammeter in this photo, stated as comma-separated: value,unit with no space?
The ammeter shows 1.5,mA
